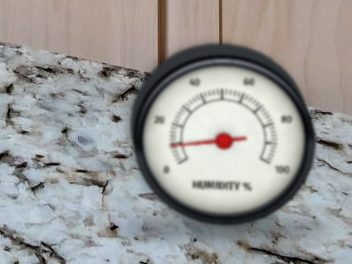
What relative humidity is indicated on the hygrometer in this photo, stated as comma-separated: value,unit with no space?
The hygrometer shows 10,%
